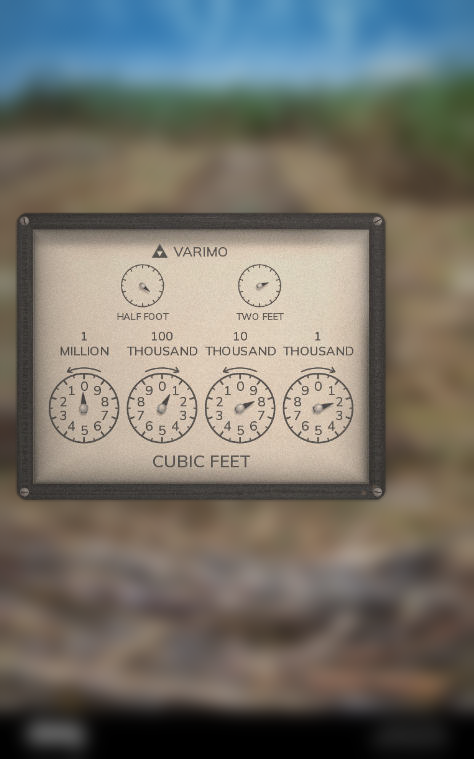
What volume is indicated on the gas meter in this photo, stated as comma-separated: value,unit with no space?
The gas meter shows 8200,ft³
